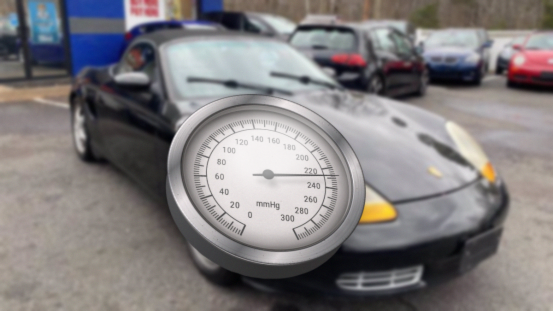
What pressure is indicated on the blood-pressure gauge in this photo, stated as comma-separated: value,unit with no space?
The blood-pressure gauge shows 230,mmHg
